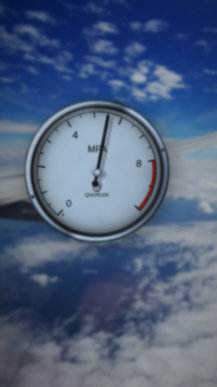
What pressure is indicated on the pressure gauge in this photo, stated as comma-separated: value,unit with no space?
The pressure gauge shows 5.5,MPa
